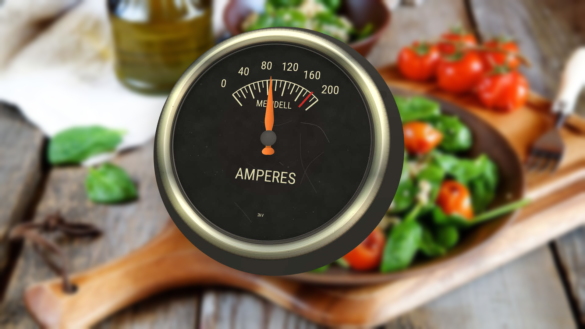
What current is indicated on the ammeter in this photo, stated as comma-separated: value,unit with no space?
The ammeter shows 90,A
